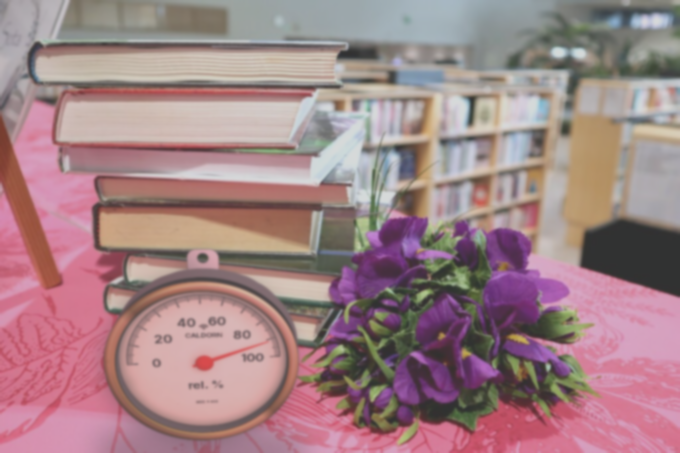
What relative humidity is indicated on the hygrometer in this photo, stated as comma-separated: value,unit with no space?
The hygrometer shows 90,%
